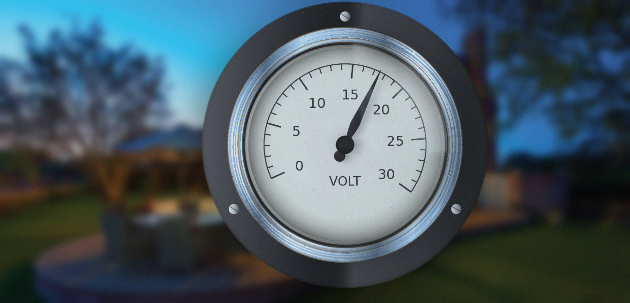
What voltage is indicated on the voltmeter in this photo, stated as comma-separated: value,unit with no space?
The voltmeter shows 17.5,V
